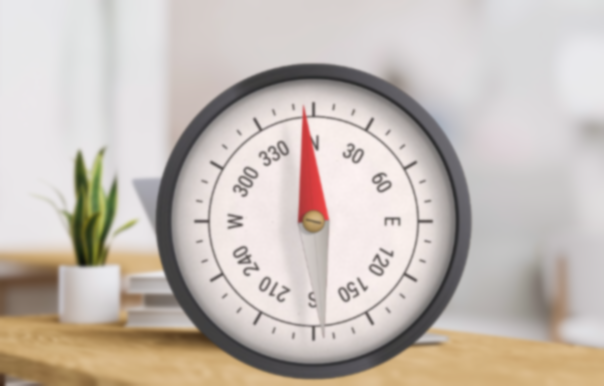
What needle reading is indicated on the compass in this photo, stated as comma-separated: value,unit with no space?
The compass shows 355,°
